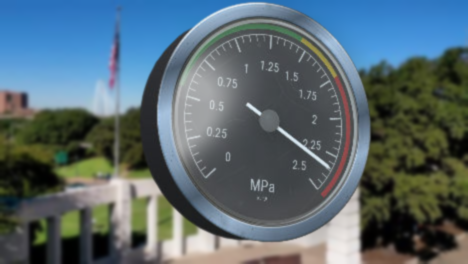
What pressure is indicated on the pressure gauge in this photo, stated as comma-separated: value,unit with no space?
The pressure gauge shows 2.35,MPa
